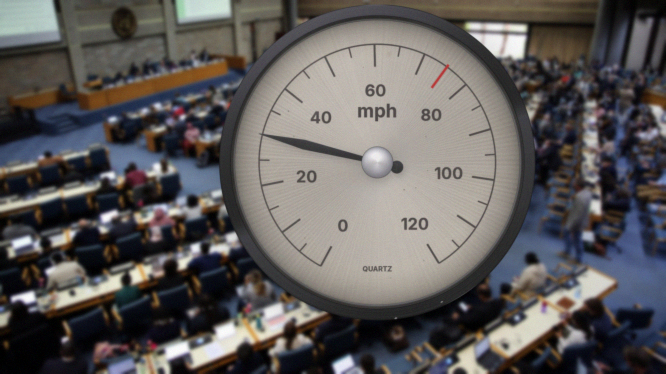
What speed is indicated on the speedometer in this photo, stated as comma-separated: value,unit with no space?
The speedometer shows 30,mph
